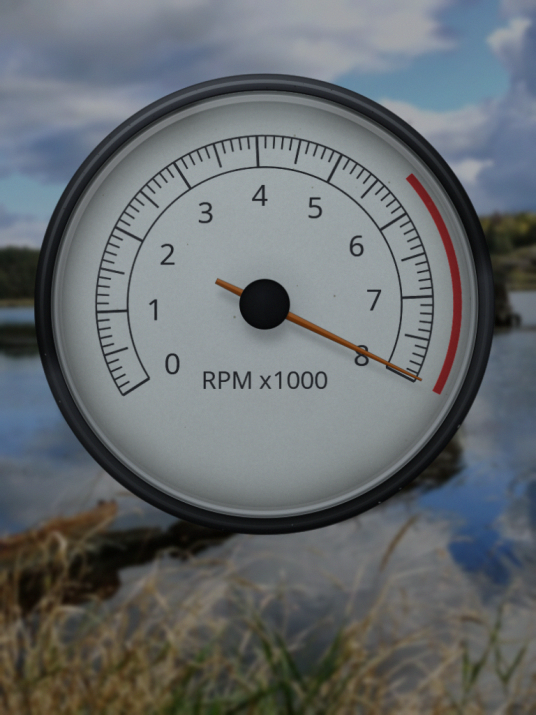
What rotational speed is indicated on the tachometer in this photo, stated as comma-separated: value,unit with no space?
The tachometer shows 7950,rpm
